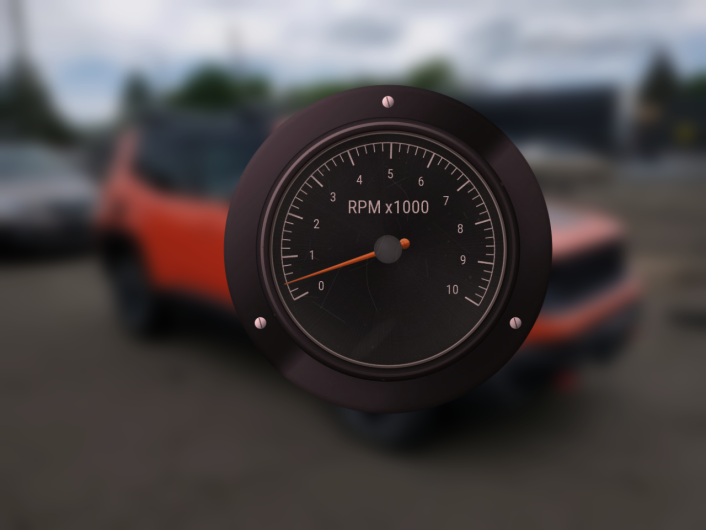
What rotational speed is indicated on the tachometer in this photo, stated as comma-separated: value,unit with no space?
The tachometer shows 400,rpm
